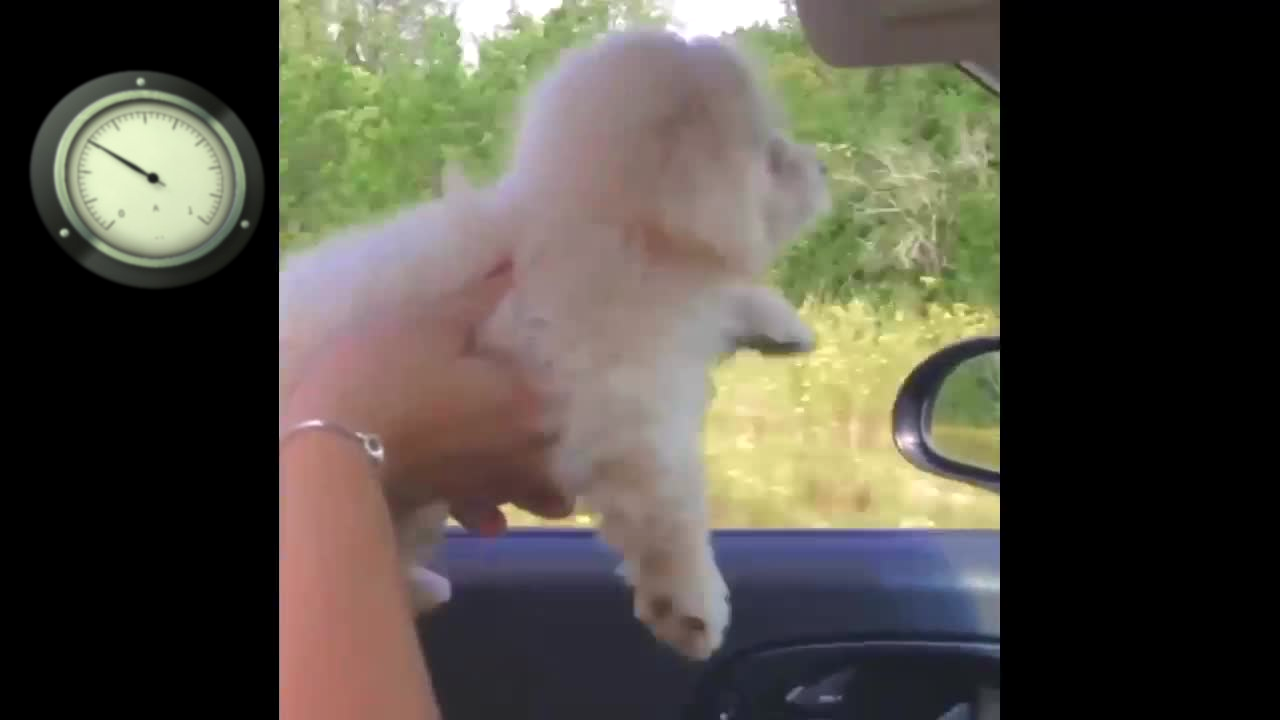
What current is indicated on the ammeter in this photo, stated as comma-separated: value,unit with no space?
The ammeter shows 0.3,A
